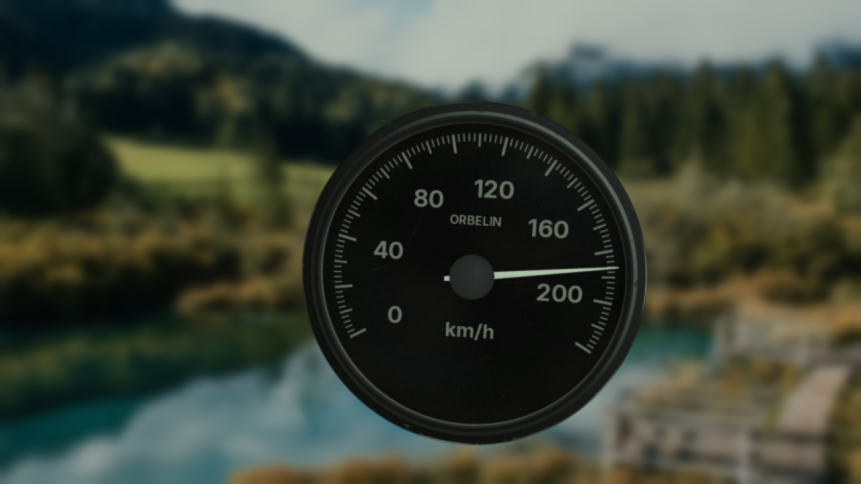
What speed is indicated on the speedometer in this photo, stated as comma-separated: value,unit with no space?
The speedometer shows 186,km/h
